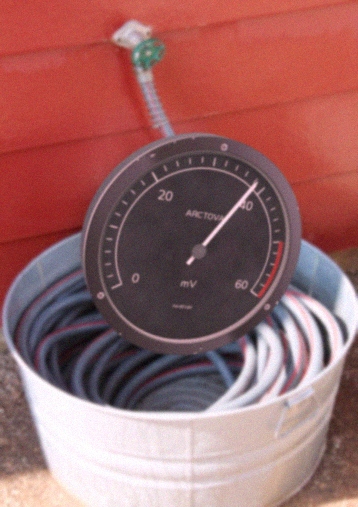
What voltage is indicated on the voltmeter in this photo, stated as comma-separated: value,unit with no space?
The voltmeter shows 38,mV
